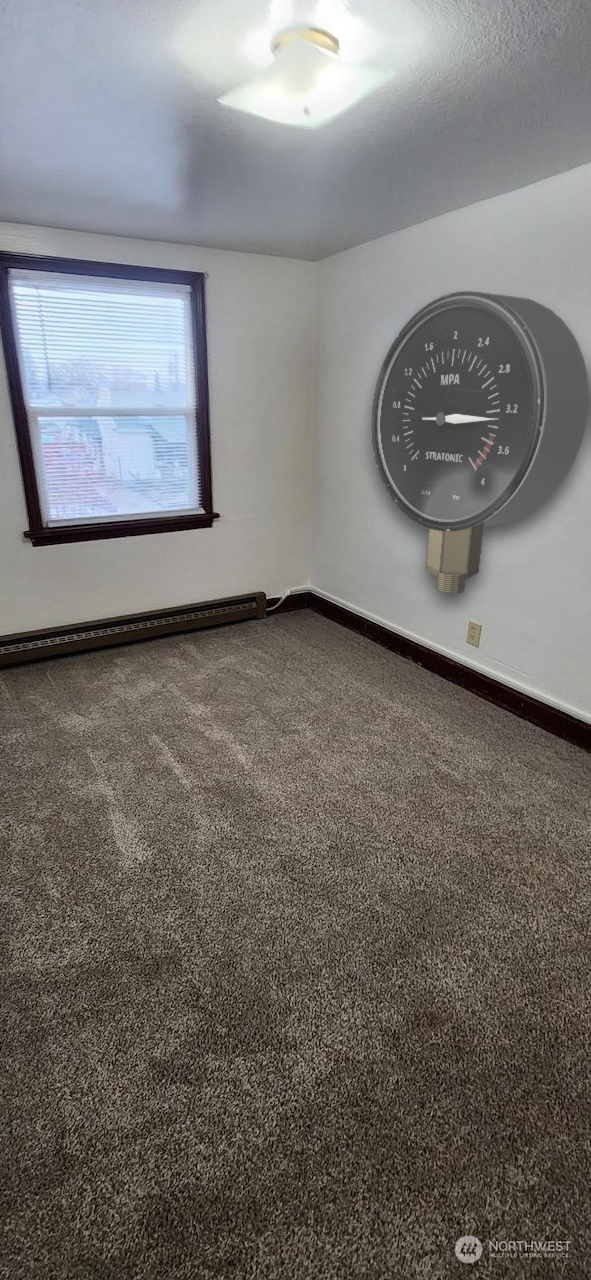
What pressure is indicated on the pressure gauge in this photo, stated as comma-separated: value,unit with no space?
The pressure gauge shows 3.3,MPa
